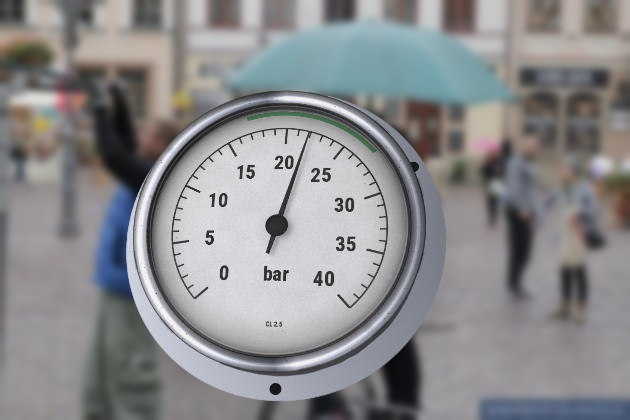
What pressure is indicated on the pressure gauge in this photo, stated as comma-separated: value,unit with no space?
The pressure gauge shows 22,bar
